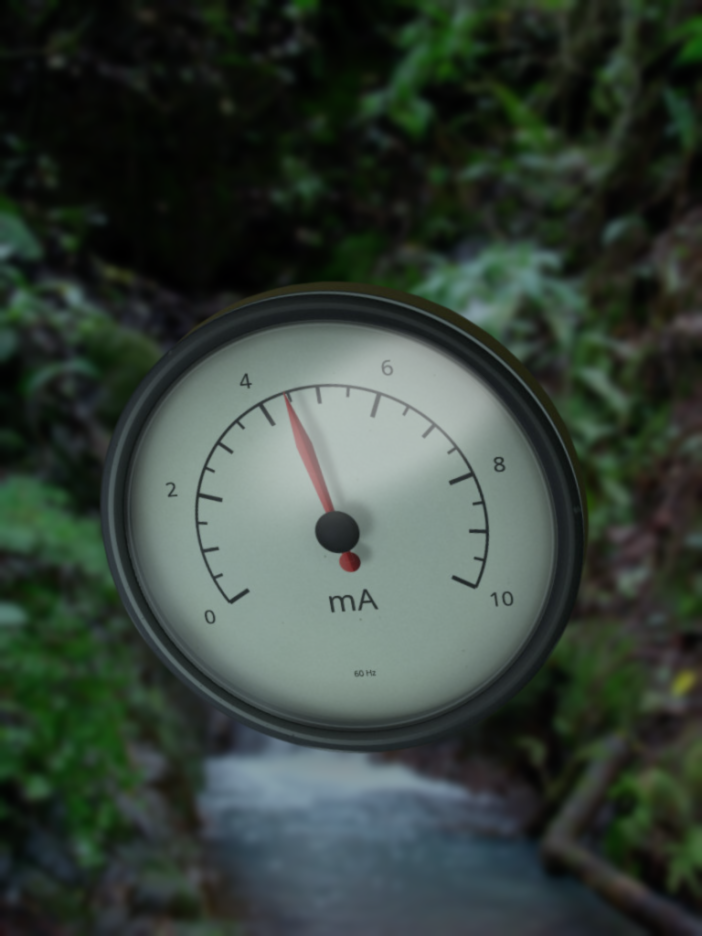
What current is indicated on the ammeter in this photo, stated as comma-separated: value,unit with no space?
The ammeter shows 4.5,mA
